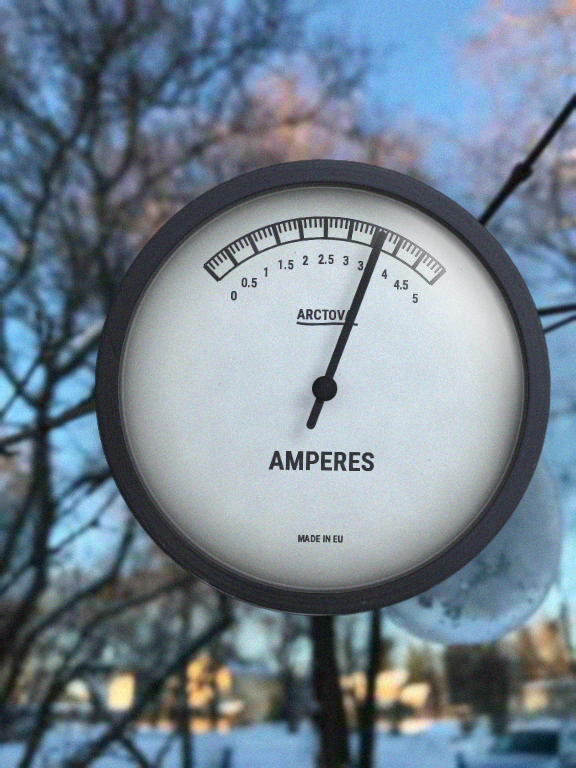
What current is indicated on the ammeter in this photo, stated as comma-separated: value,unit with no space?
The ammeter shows 3.6,A
